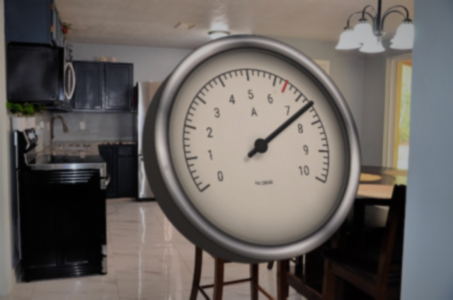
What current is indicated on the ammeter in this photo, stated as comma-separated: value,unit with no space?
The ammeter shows 7.4,A
